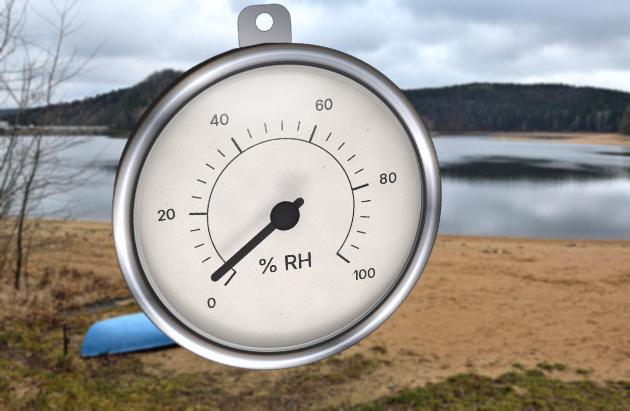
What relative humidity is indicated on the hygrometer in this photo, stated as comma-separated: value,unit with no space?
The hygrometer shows 4,%
